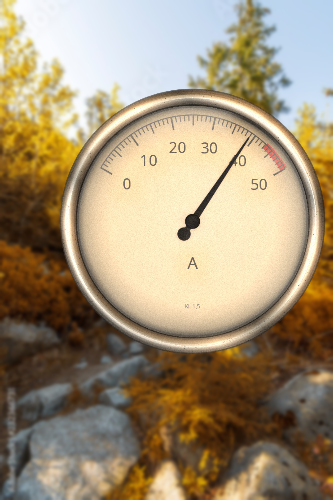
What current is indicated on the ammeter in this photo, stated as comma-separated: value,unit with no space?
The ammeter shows 39,A
